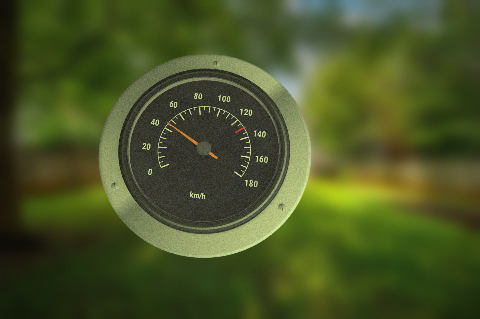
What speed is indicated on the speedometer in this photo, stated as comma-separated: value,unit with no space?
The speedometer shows 45,km/h
